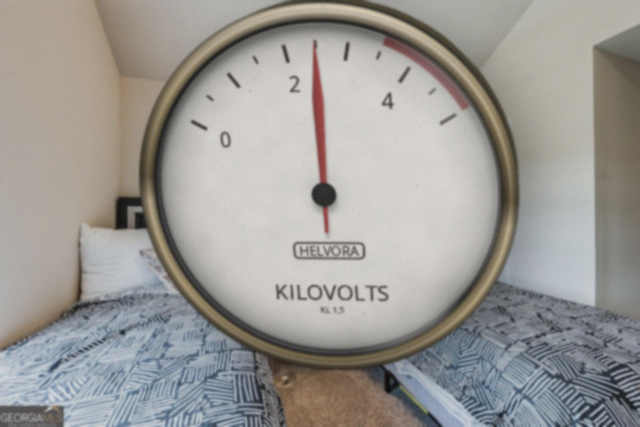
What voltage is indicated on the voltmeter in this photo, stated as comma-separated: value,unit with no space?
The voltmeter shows 2.5,kV
